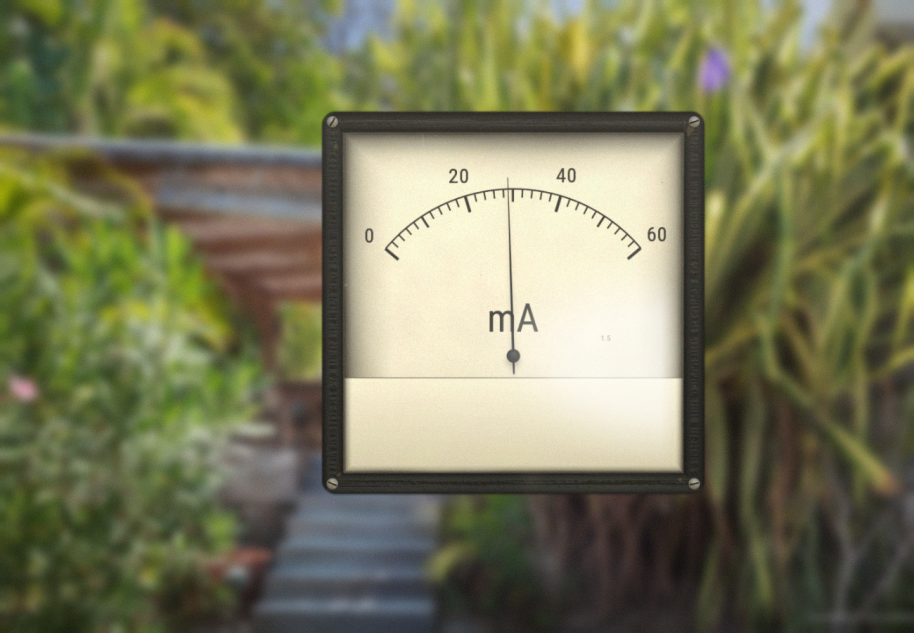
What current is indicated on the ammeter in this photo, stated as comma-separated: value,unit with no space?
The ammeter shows 29,mA
